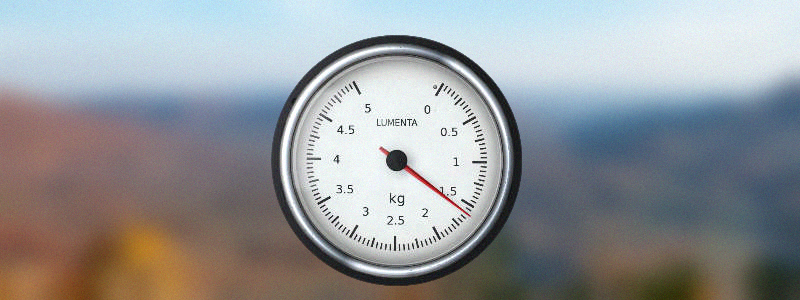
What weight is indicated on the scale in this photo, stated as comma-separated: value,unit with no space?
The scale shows 1.6,kg
